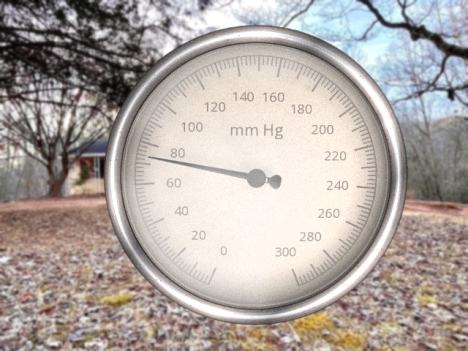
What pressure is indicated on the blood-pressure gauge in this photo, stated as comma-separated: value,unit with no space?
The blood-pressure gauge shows 74,mmHg
